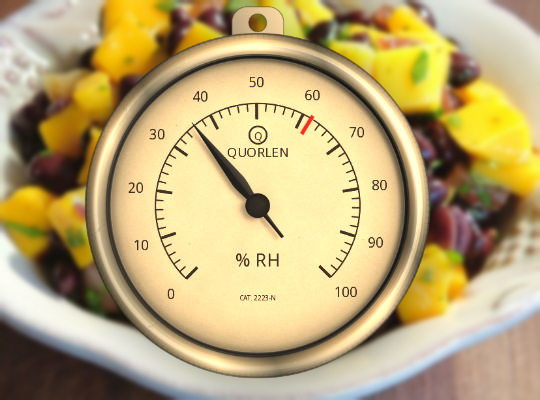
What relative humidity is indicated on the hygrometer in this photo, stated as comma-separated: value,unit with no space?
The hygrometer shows 36,%
